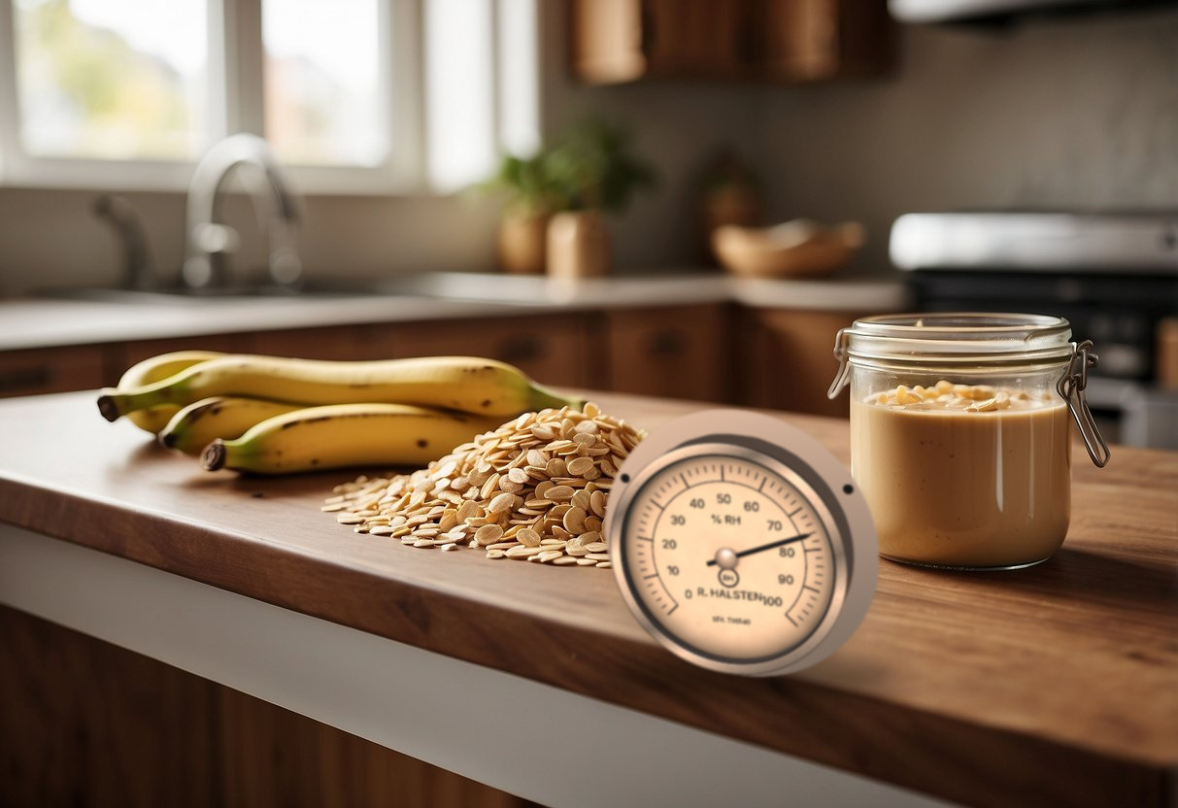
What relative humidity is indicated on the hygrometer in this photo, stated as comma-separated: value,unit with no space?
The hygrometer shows 76,%
